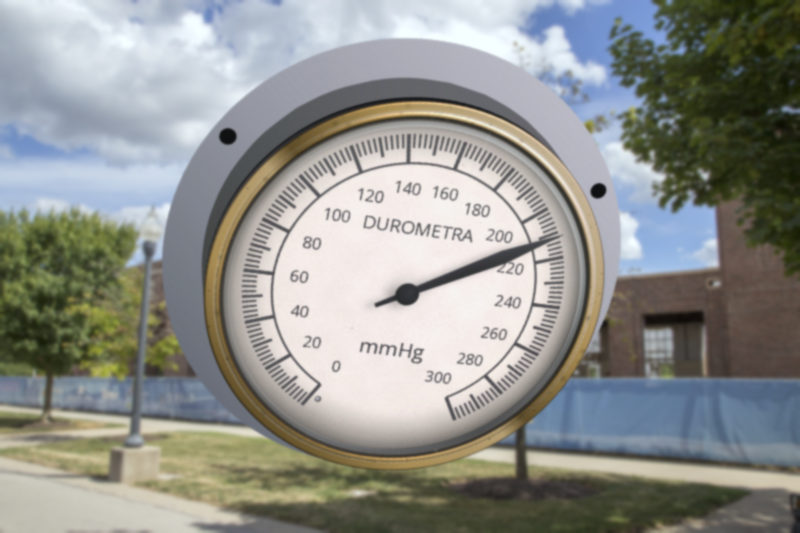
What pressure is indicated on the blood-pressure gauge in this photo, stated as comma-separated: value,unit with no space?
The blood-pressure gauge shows 210,mmHg
